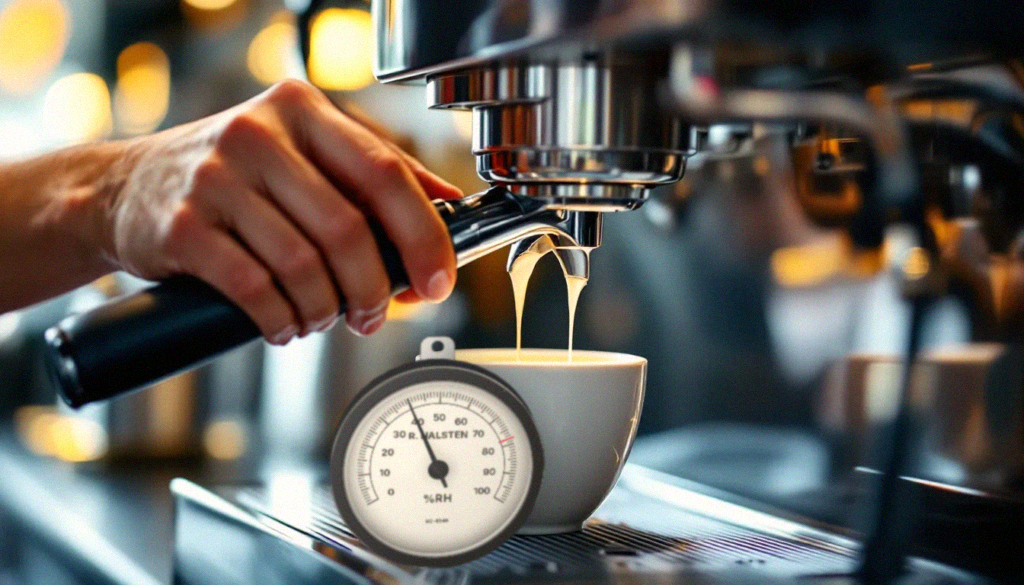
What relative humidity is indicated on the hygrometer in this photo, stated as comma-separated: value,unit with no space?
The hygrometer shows 40,%
